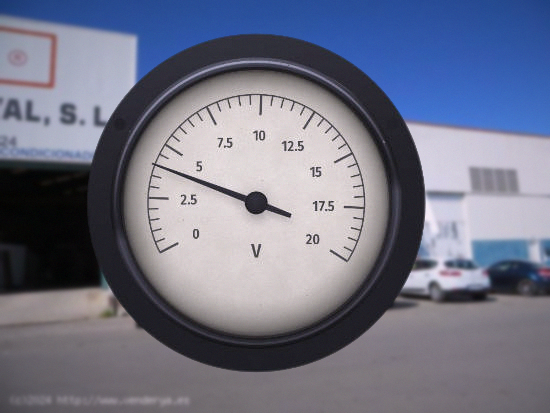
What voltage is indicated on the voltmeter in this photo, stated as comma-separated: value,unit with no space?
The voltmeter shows 4,V
